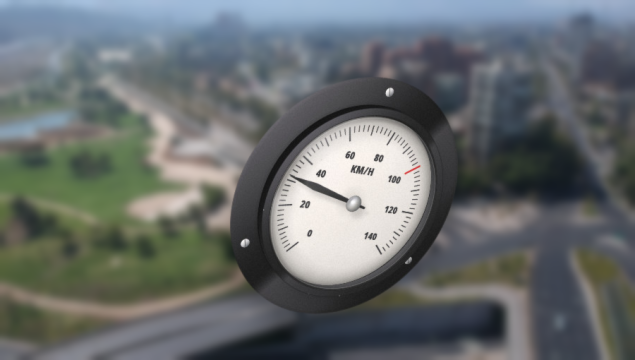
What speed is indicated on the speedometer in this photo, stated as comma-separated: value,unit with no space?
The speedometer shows 32,km/h
